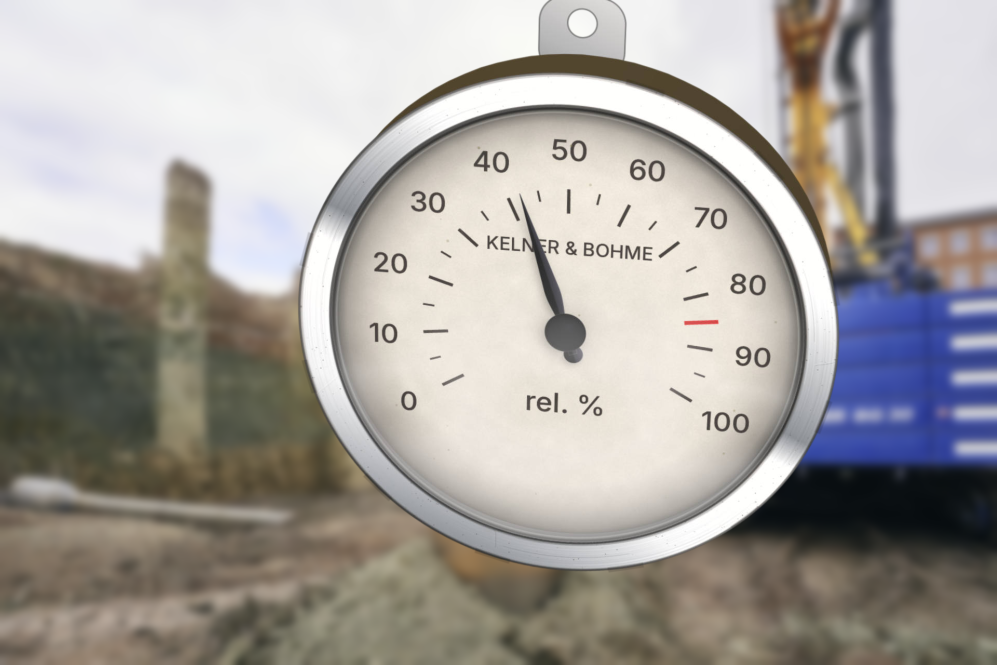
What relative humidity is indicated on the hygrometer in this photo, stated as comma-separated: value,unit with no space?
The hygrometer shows 42.5,%
